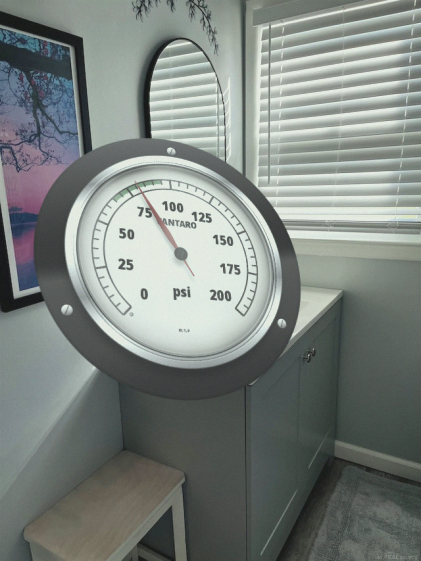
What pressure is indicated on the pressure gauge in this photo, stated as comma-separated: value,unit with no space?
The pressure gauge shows 80,psi
